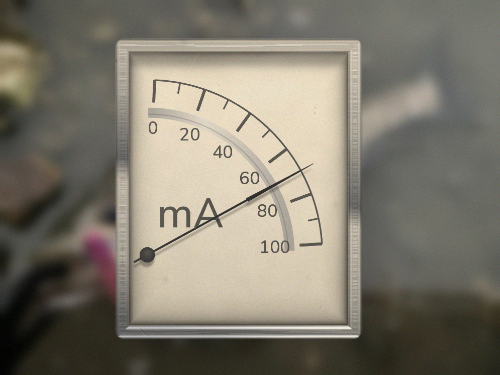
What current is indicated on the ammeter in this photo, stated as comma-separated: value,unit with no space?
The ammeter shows 70,mA
